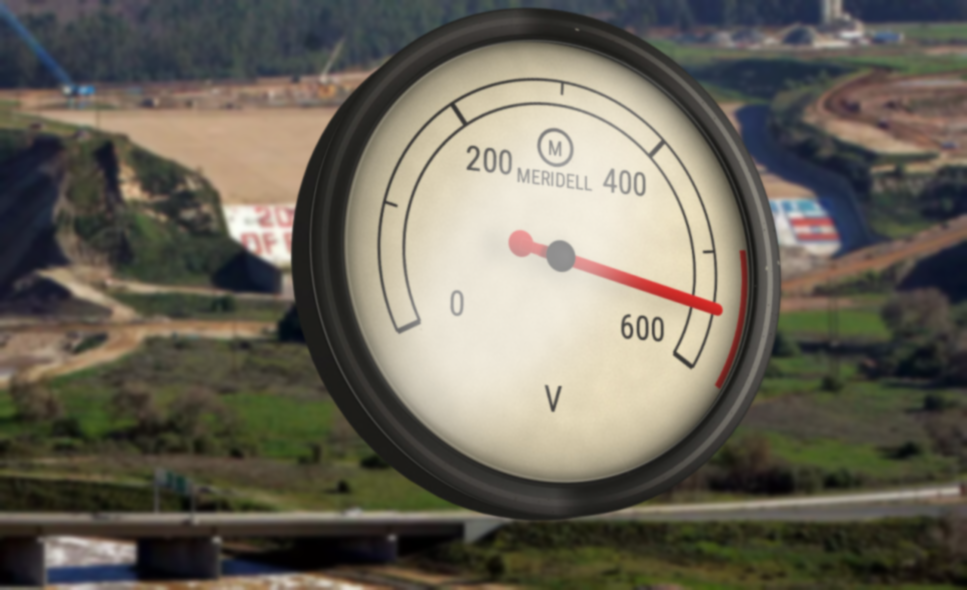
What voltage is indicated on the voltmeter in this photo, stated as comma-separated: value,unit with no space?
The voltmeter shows 550,V
